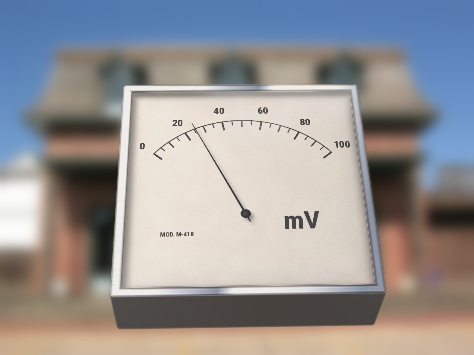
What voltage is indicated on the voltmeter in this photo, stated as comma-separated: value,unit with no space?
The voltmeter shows 25,mV
